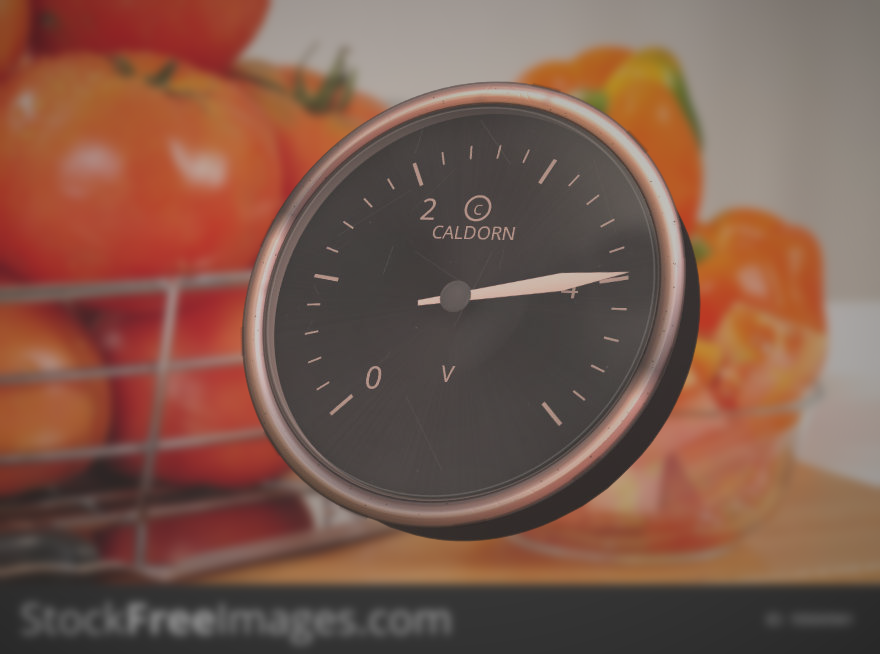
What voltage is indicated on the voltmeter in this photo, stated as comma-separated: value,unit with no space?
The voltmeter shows 4,V
